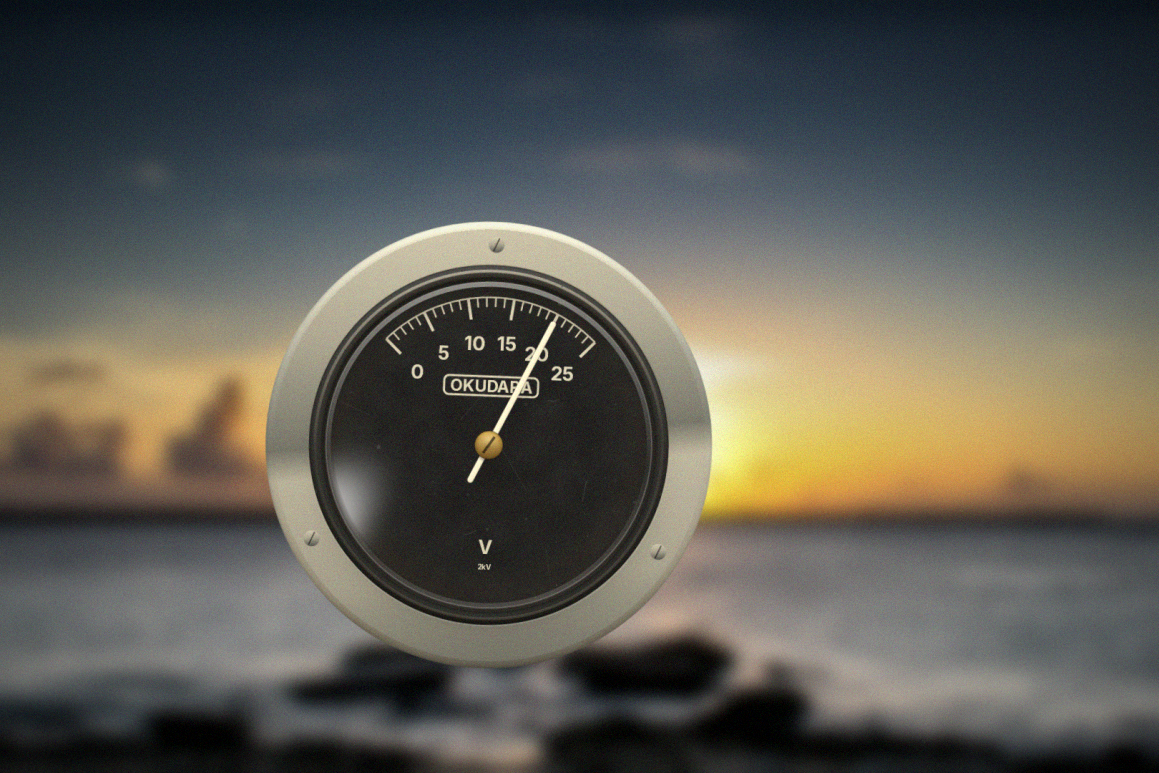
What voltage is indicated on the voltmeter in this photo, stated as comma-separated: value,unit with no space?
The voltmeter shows 20,V
